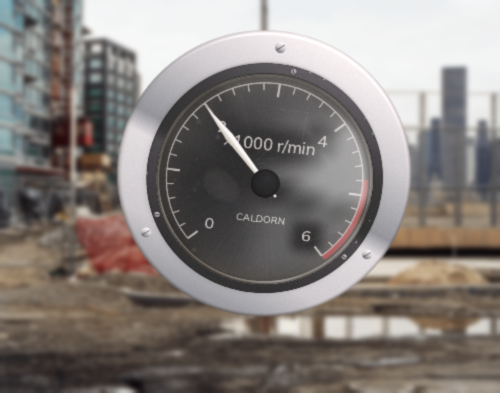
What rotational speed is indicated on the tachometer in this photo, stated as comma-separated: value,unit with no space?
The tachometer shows 2000,rpm
